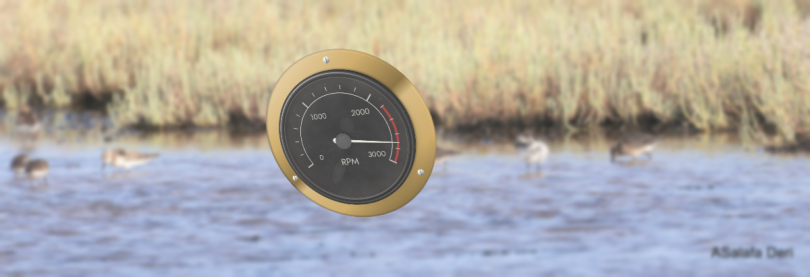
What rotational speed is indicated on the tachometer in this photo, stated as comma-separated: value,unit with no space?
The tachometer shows 2700,rpm
